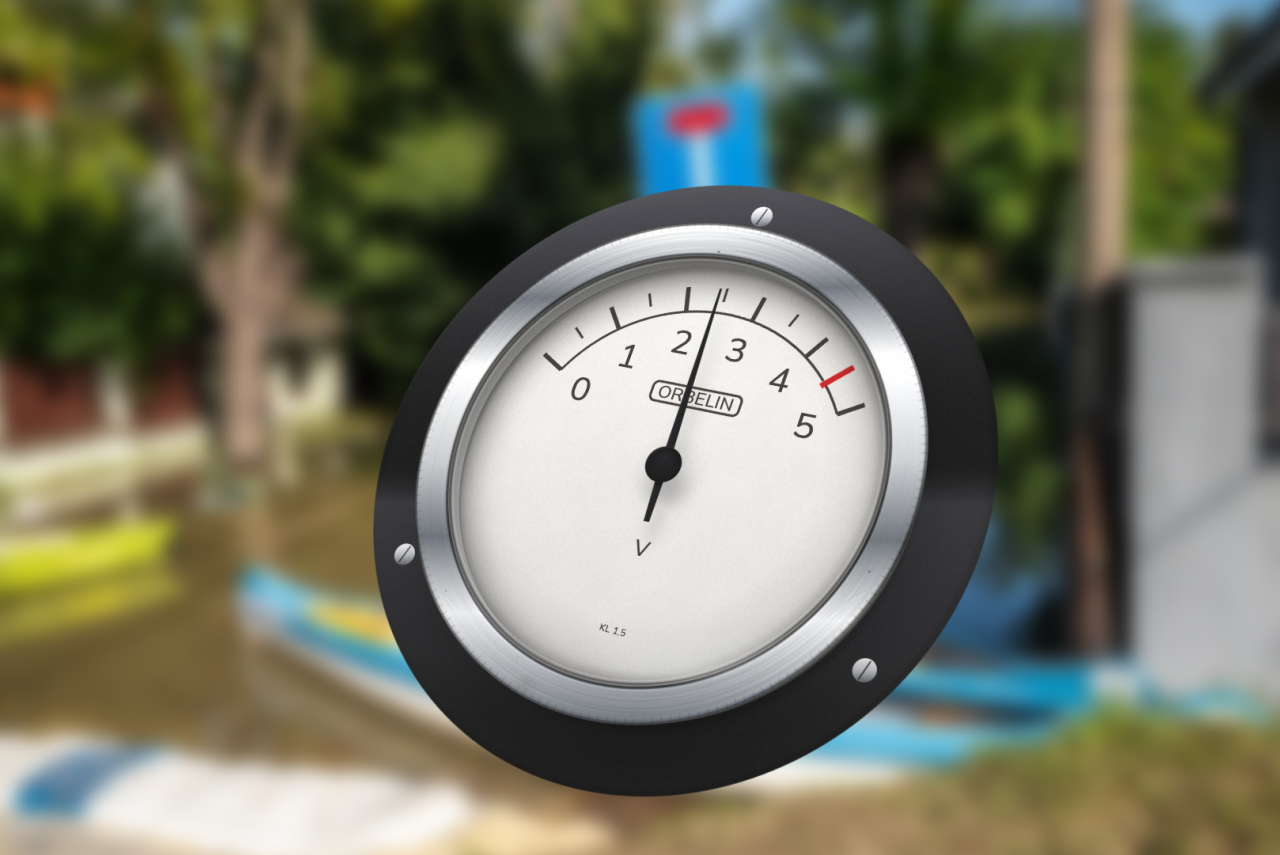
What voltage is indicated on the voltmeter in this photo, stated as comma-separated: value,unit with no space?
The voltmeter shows 2.5,V
